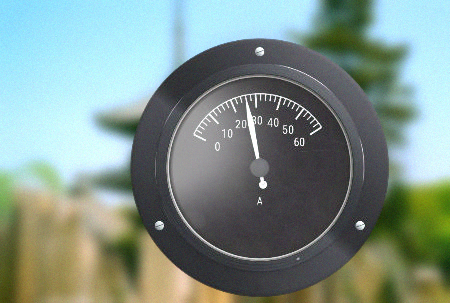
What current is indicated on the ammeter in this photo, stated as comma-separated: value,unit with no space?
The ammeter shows 26,A
